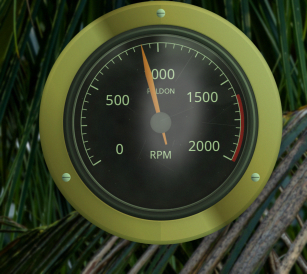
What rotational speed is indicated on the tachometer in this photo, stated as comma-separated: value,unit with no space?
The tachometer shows 900,rpm
